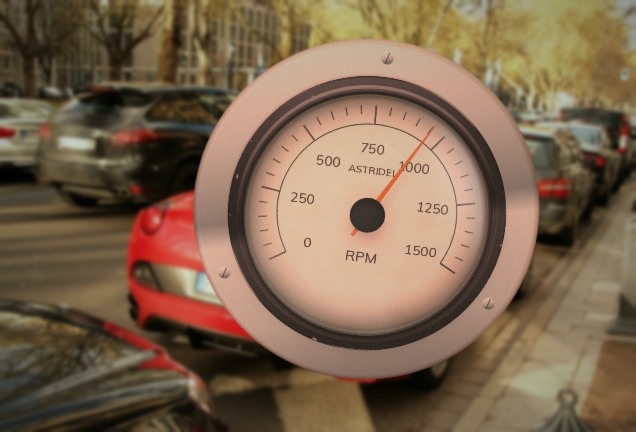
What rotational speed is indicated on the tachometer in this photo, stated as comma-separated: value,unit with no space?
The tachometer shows 950,rpm
